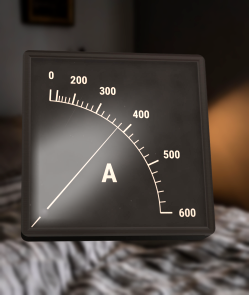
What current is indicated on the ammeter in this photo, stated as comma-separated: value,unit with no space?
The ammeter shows 380,A
